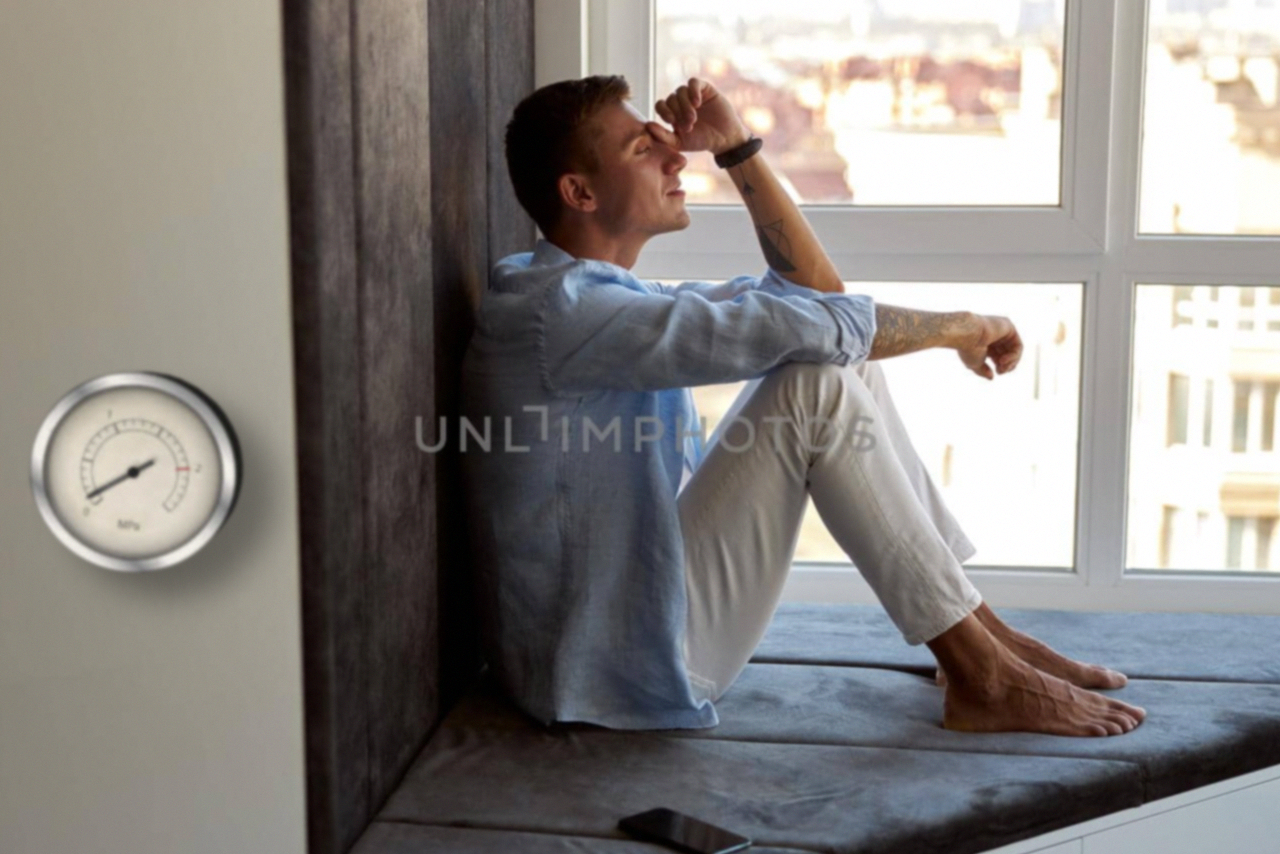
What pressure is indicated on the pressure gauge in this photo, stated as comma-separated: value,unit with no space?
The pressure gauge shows 0.1,MPa
